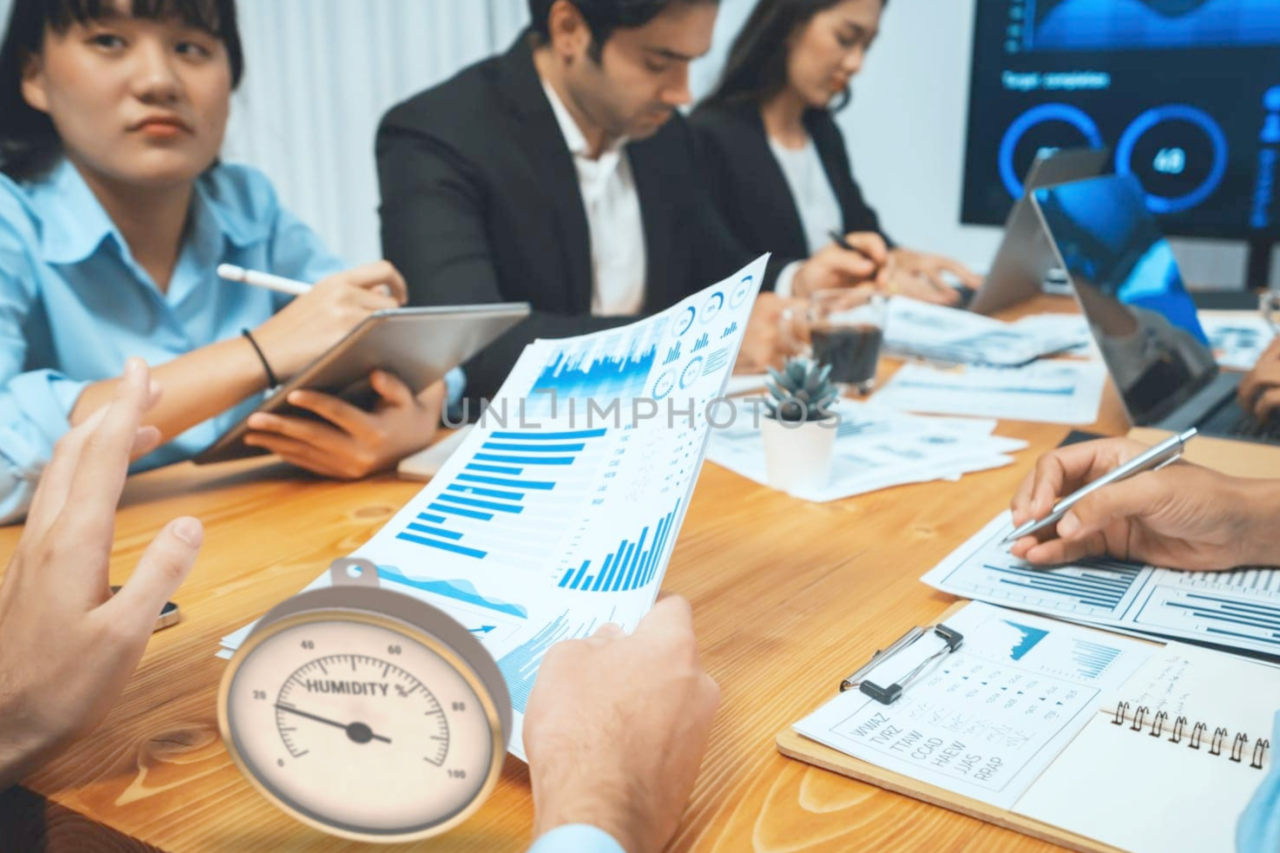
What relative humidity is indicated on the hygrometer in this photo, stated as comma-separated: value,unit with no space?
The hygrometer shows 20,%
